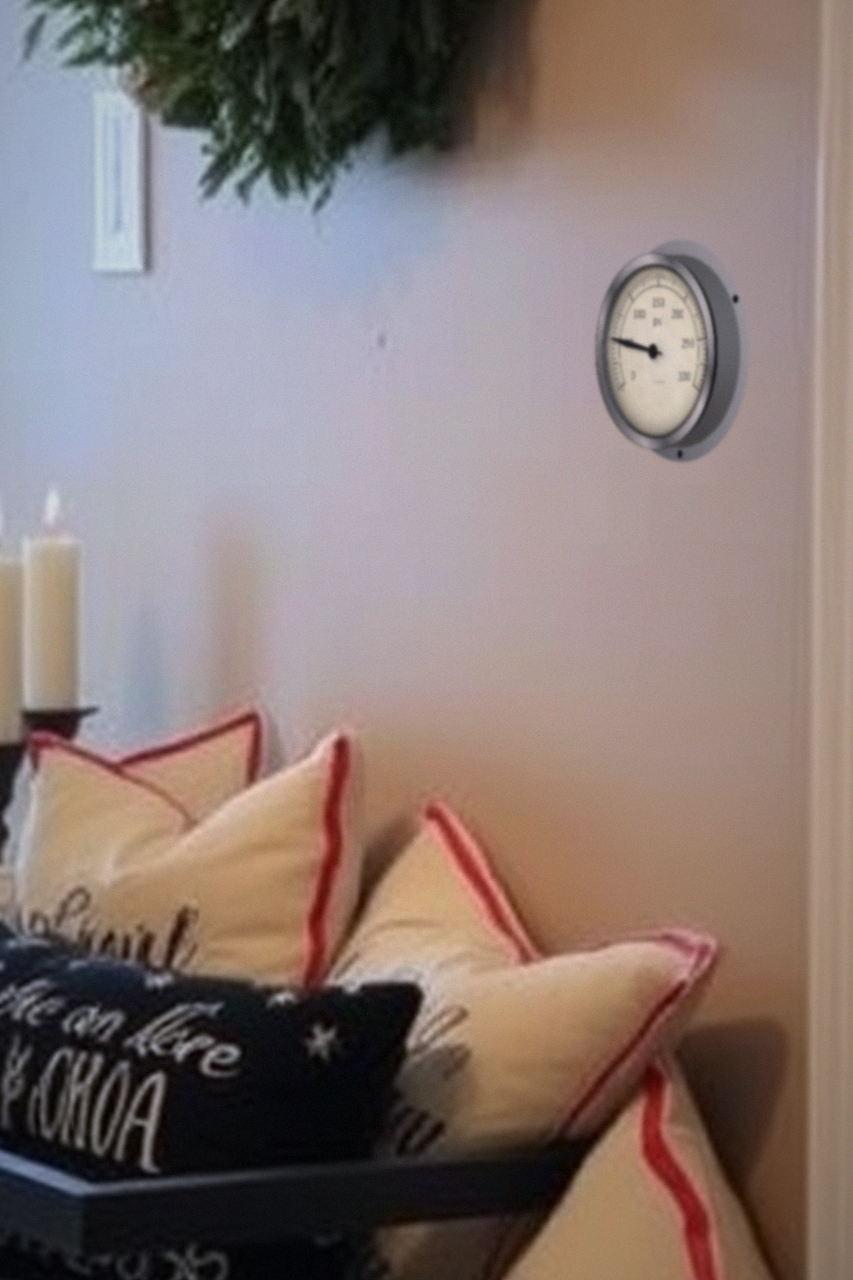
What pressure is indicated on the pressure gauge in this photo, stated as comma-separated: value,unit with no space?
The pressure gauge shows 50,psi
